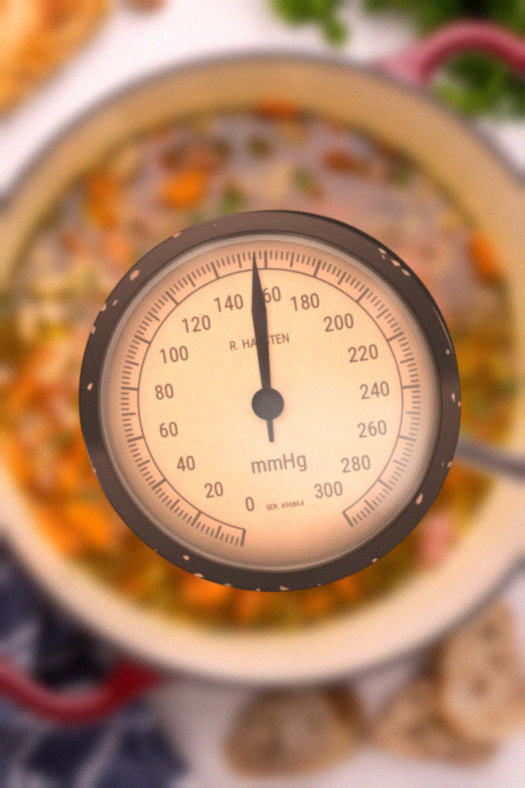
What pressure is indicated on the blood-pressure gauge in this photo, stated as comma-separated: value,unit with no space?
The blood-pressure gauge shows 156,mmHg
